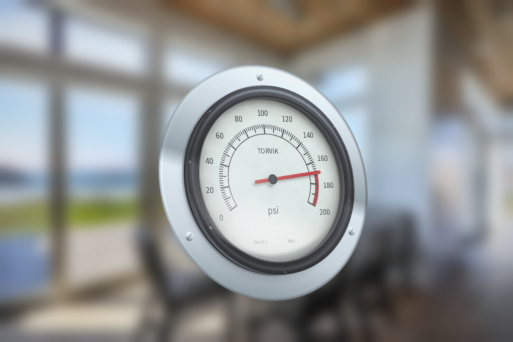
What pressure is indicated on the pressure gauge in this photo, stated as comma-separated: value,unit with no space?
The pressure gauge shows 170,psi
